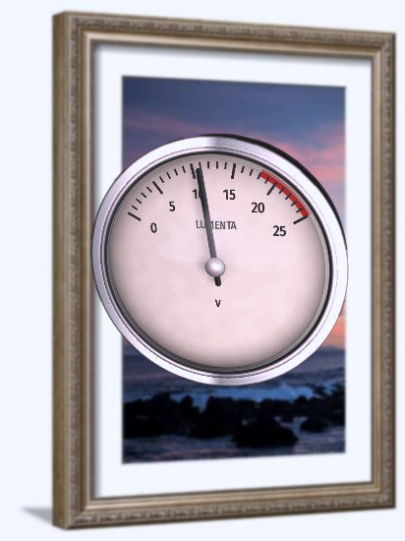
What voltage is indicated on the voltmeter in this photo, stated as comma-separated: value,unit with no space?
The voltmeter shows 11,V
